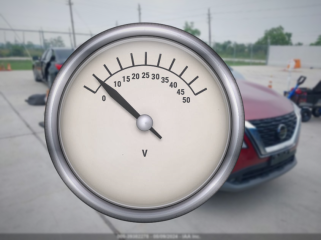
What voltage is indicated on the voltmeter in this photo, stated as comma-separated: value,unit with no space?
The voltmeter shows 5,V
